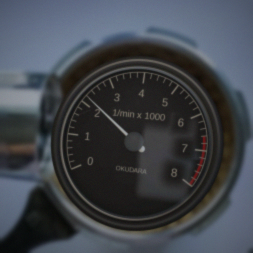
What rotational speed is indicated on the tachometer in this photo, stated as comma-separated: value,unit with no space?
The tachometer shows 2200,rpm
